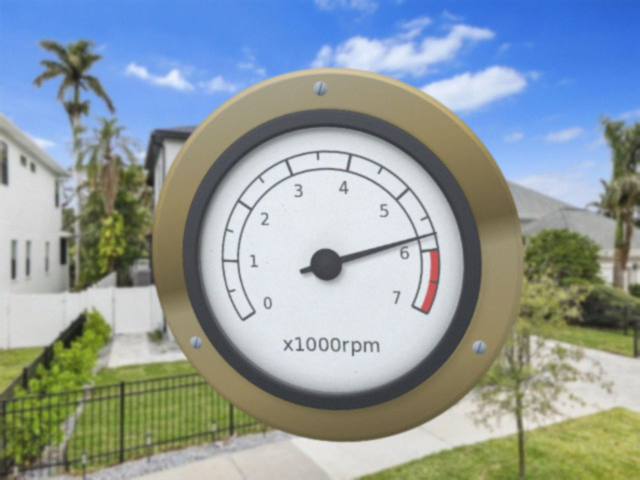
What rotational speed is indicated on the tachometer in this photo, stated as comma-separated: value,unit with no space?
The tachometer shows 5750,rpm
